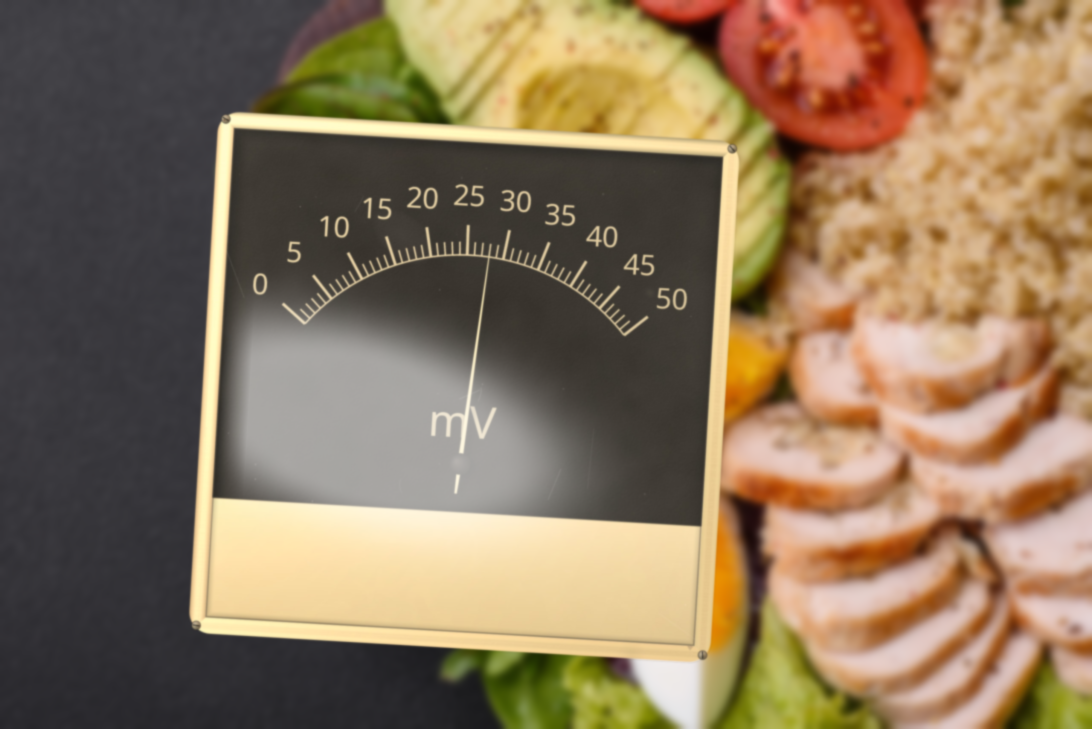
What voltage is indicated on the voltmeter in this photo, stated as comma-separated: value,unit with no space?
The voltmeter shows 28,mV
